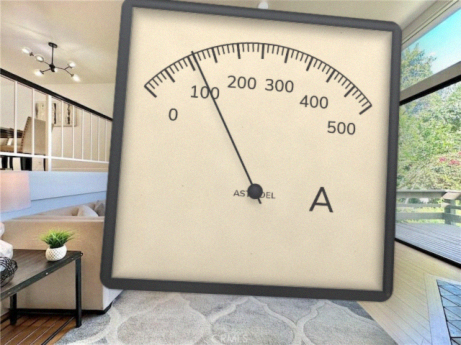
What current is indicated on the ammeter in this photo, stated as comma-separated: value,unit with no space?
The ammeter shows 110,A
